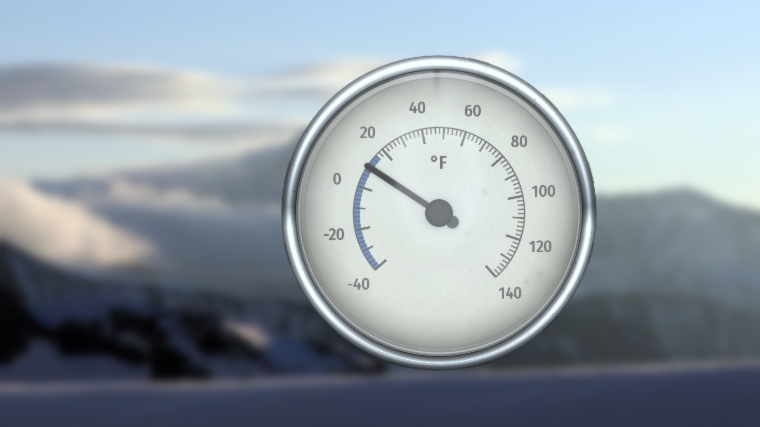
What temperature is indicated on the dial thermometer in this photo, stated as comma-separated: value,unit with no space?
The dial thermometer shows 10,°F
